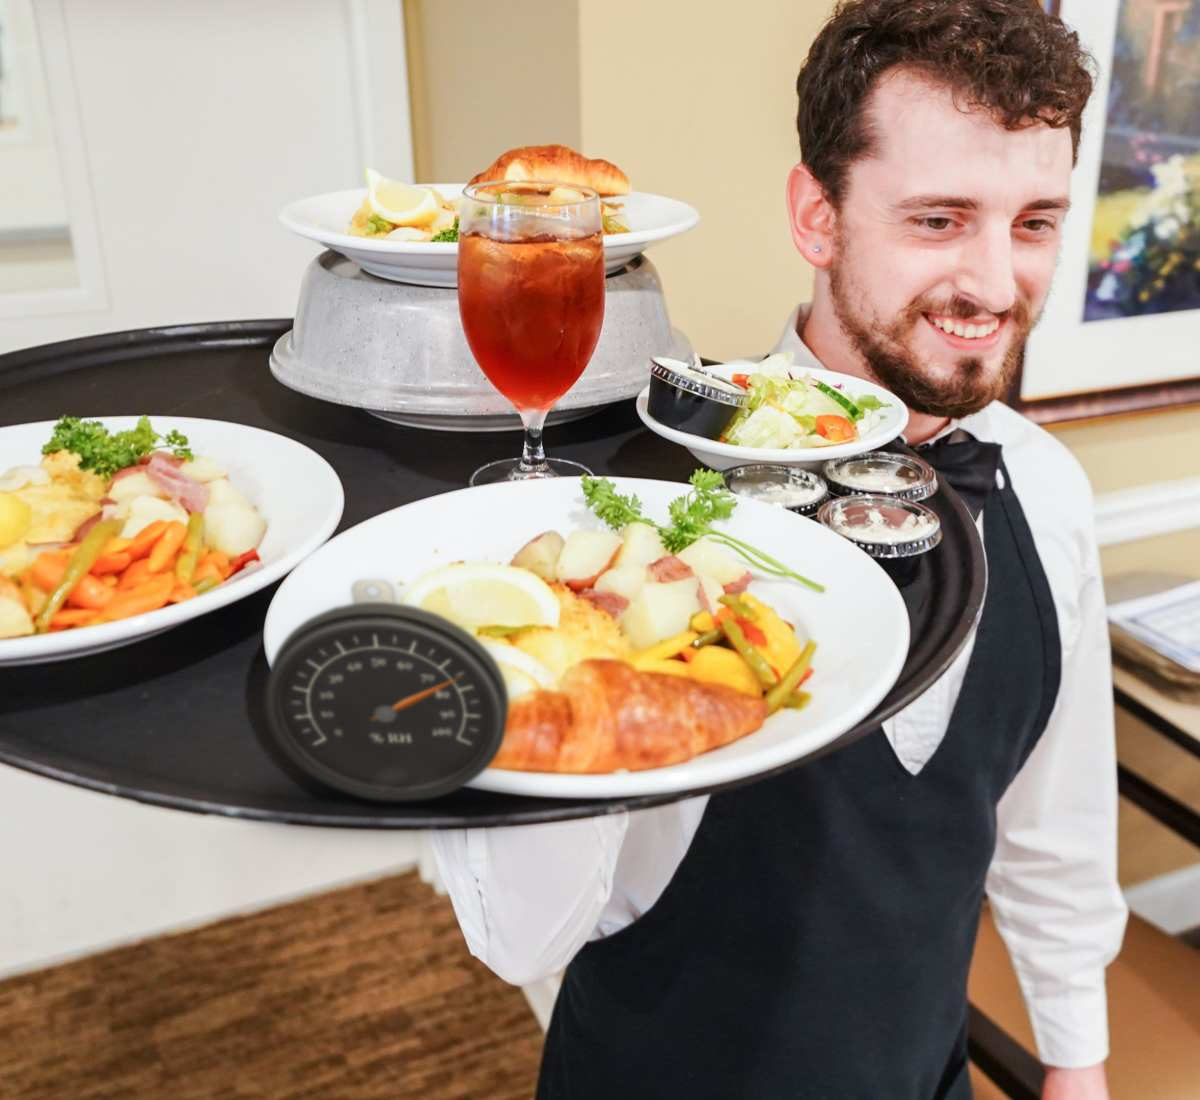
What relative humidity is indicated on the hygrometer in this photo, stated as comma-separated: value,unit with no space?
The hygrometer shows 75,%
